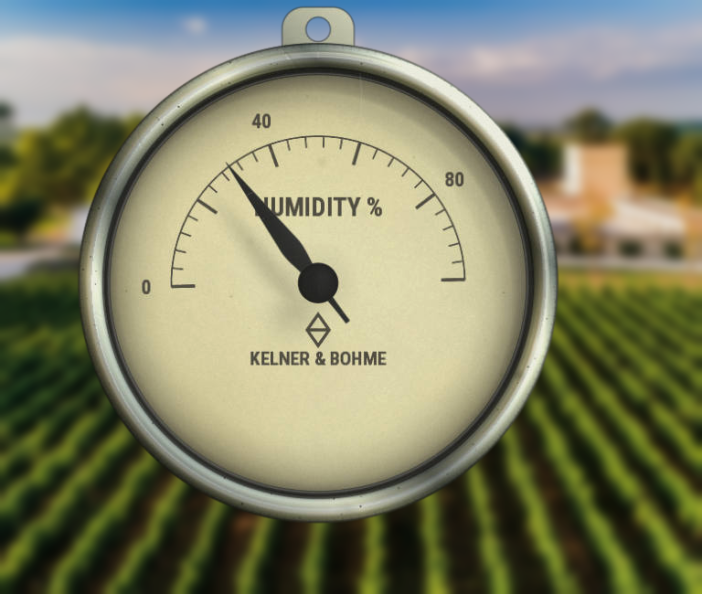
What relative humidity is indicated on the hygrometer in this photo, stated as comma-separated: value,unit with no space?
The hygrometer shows 30,%
